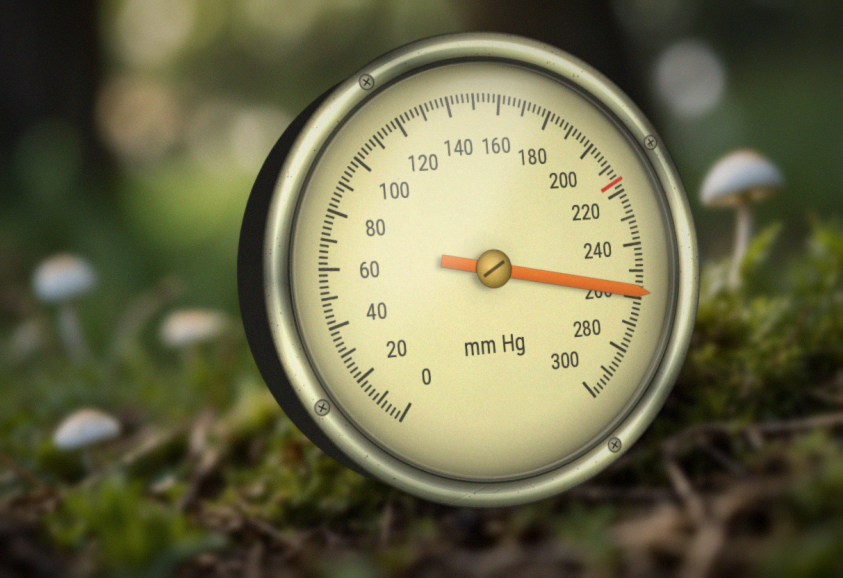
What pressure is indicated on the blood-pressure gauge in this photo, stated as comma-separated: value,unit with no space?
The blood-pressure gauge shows 258,mmHg
